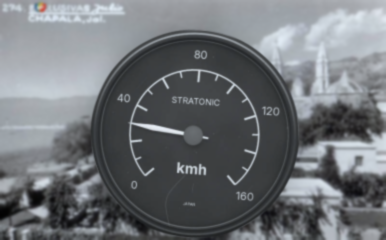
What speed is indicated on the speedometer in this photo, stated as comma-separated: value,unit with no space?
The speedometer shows 30,km/h
